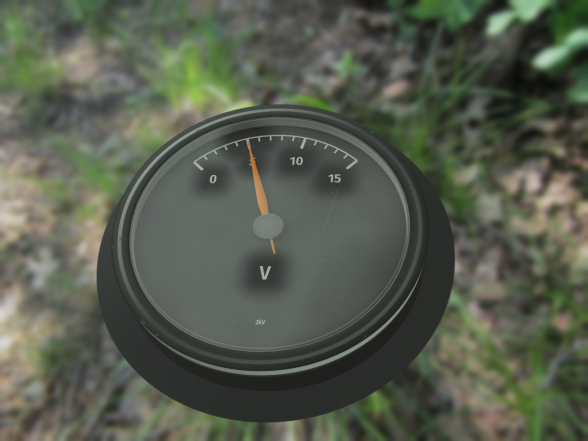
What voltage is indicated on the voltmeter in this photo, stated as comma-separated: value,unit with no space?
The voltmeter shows 5,V
